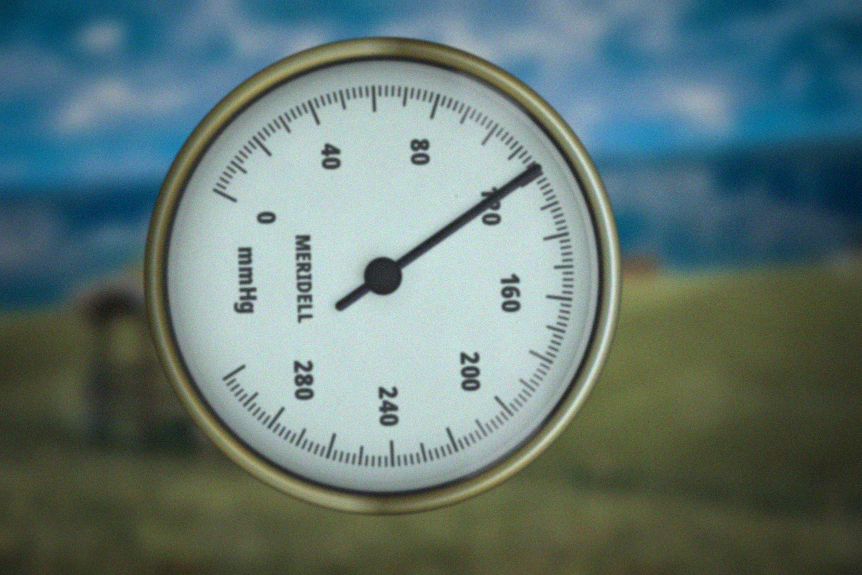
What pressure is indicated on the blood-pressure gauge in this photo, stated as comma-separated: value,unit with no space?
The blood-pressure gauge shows 118,mmHg
